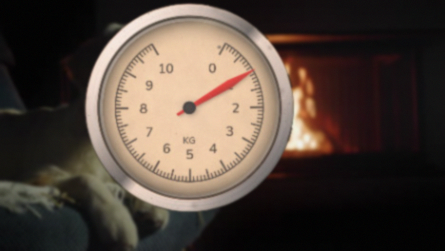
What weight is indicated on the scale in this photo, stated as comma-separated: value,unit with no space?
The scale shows 1,kg
